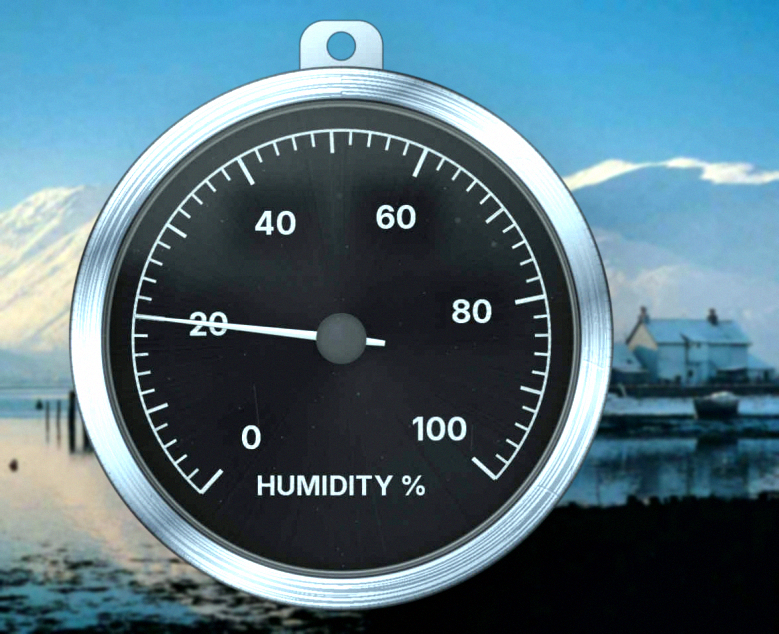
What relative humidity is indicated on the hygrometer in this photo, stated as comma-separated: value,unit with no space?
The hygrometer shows 20,%
